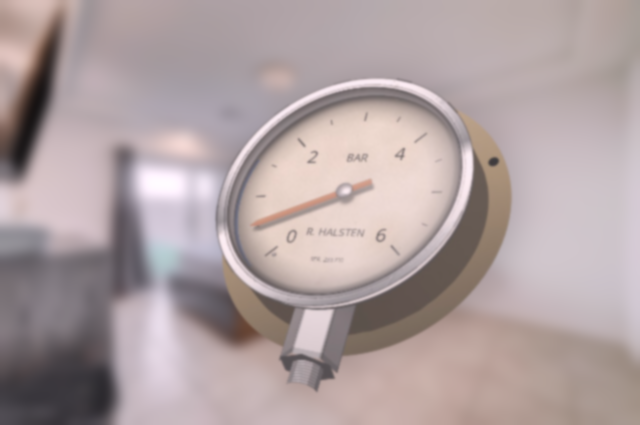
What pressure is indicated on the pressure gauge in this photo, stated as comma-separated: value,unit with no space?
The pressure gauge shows 0.5,bar
